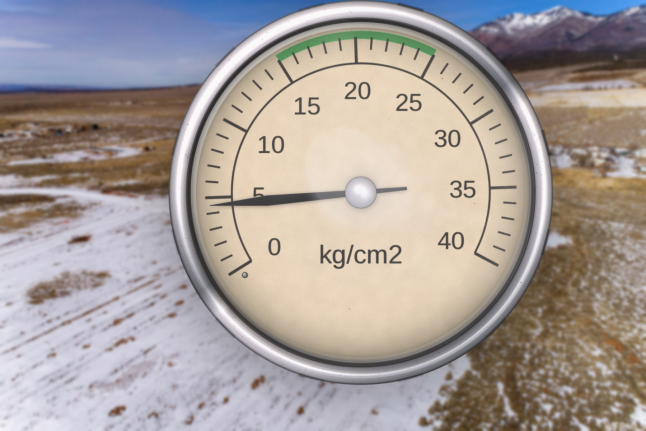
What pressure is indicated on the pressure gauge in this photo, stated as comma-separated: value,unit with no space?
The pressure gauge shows 4.5,kg/cm²
